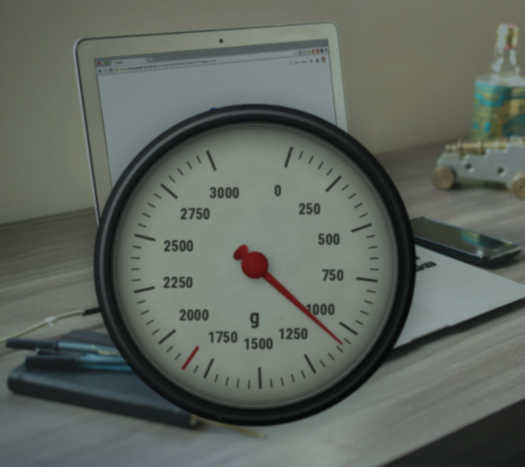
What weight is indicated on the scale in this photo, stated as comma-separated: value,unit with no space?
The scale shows 1075,g
